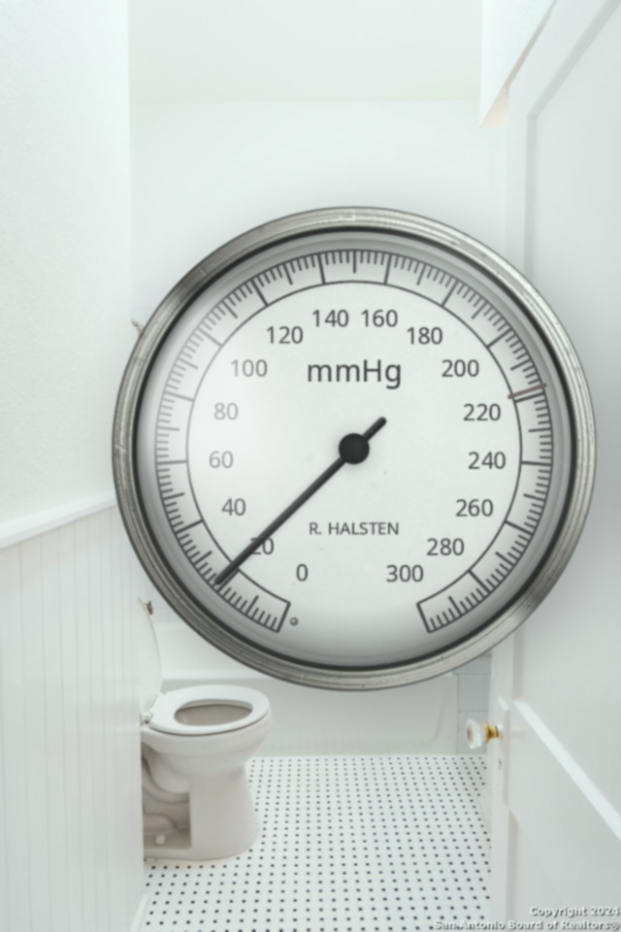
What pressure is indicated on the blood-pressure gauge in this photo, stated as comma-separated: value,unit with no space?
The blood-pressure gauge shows 22,mmHg
